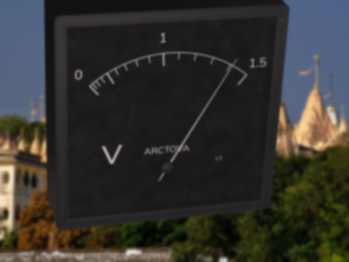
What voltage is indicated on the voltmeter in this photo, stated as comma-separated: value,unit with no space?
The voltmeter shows 1.4,V
